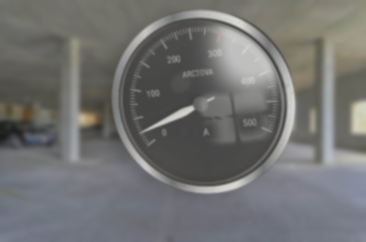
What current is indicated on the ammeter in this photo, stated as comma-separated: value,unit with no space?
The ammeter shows 25,A
